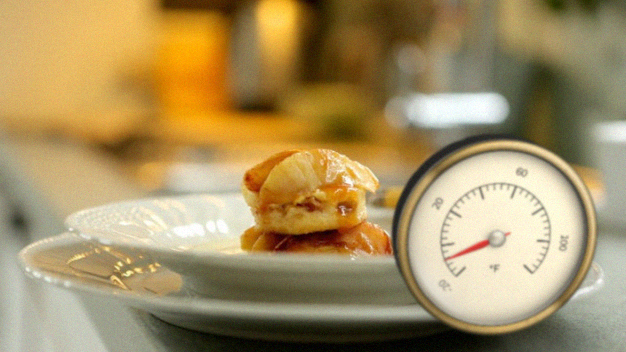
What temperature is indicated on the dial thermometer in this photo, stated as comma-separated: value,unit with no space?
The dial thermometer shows -8,°F
